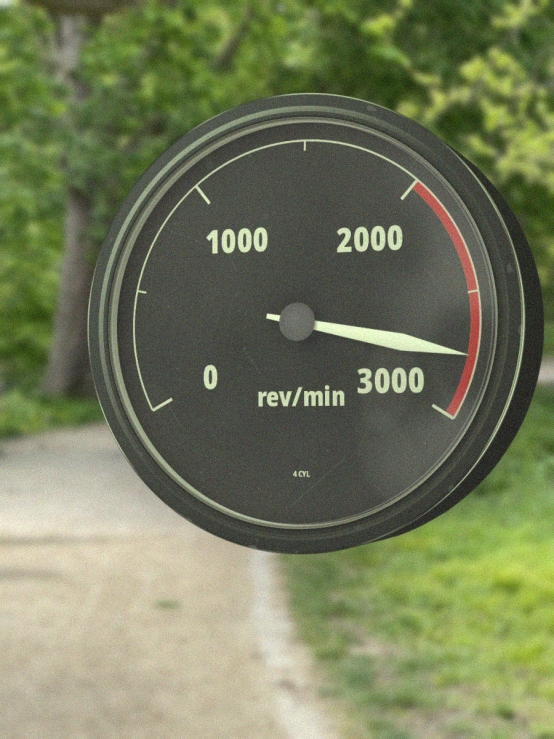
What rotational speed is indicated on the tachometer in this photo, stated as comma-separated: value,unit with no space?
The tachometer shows 2750,rpm
